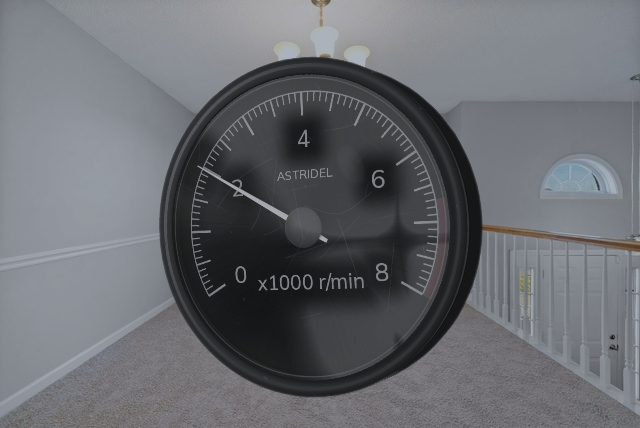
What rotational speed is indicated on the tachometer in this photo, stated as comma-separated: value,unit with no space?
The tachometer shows 2000,rpm
